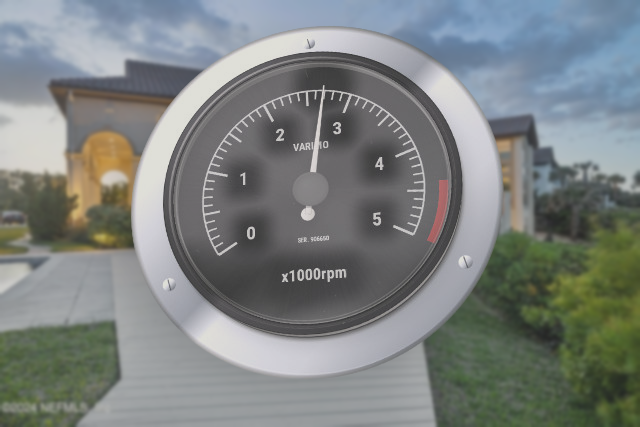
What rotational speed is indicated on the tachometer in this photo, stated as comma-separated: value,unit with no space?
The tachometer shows 2700,rpm
